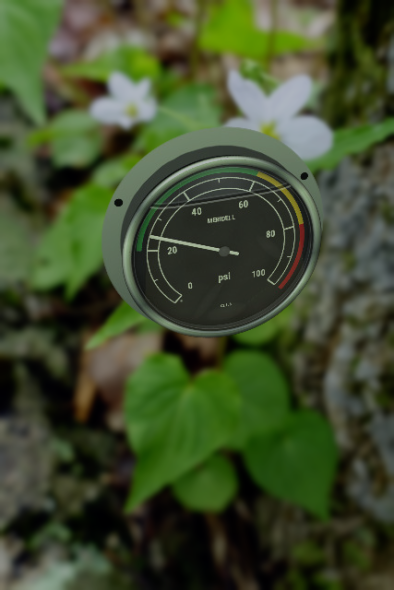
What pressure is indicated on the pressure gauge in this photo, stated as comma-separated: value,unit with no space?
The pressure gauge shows 25,psi
